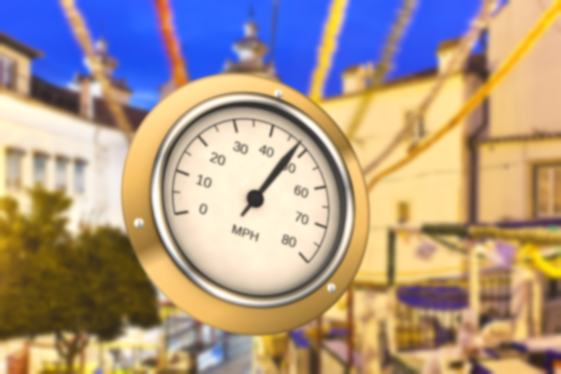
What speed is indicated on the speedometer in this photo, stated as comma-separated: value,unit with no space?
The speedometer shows 47.5,mph
